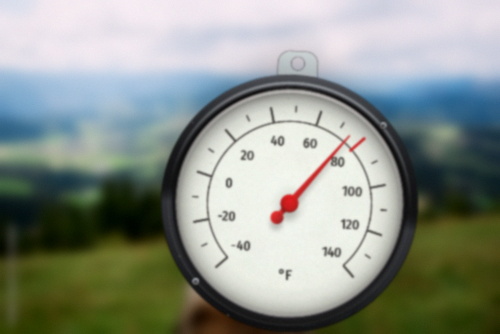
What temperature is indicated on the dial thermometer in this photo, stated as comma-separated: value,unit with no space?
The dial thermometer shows 75,°F
